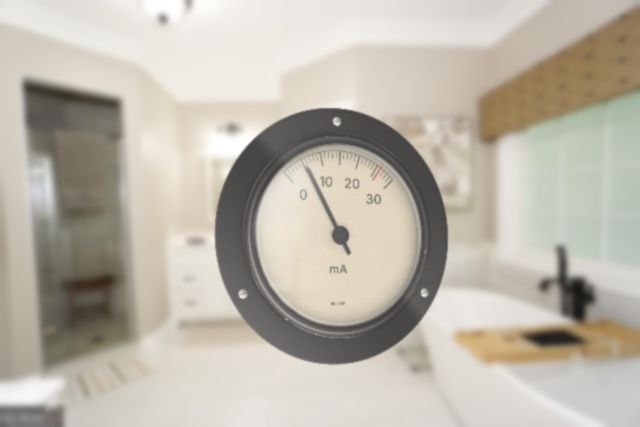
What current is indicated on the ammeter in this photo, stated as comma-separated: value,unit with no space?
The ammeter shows 5,mA
